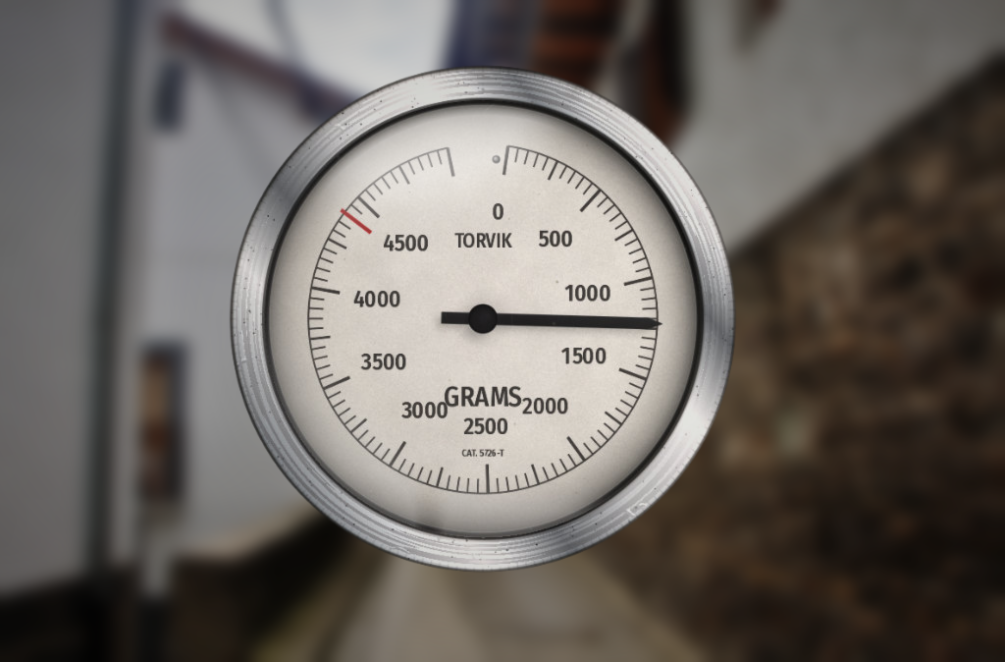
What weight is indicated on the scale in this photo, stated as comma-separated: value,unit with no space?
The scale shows 1225,g
